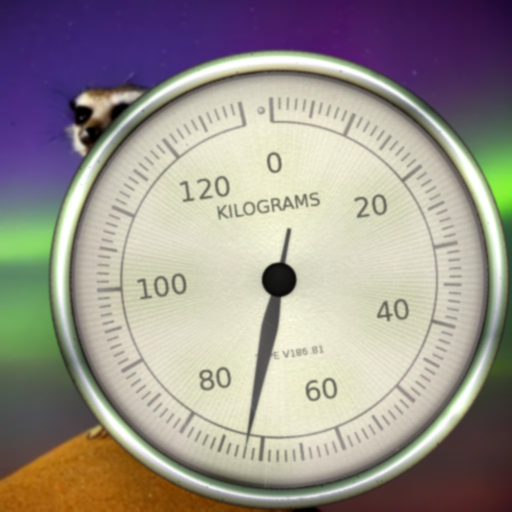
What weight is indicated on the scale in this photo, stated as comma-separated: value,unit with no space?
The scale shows 72,kg
